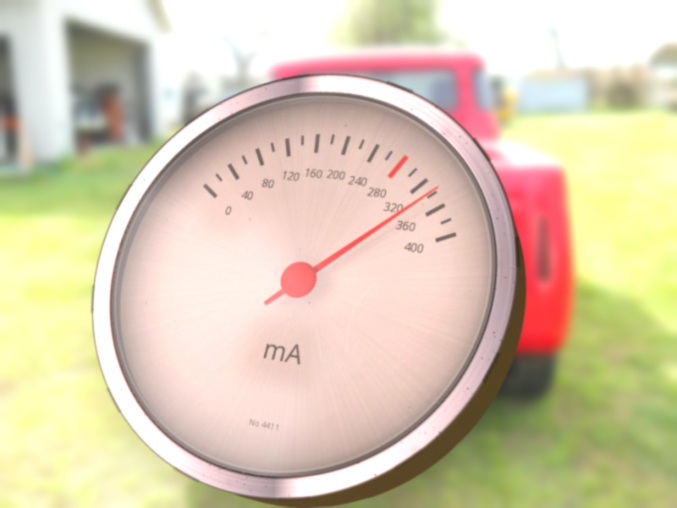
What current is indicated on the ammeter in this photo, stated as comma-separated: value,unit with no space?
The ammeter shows 340,mA
